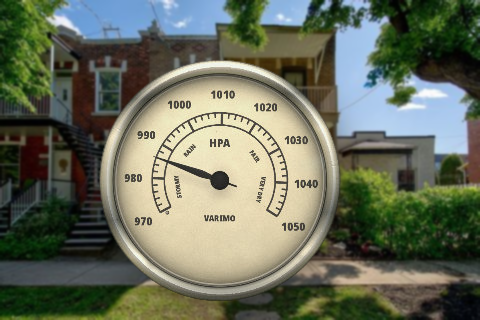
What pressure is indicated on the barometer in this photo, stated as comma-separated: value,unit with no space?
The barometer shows 986,hPa
